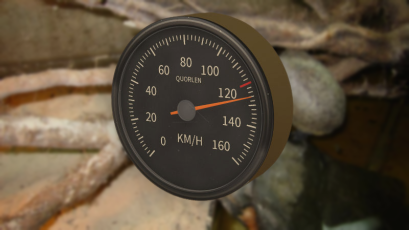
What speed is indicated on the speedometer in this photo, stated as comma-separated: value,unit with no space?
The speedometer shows 126,km/h
